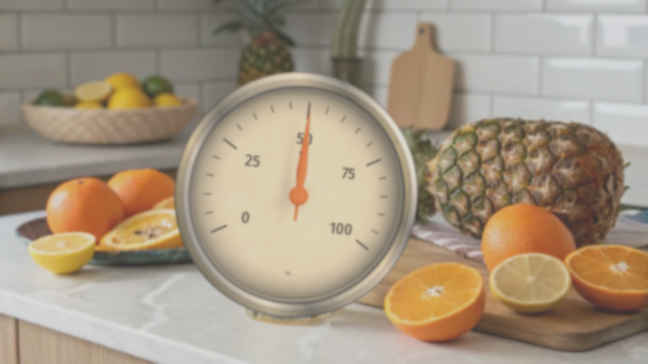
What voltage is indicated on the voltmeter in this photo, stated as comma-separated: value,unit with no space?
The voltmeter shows 50,V
